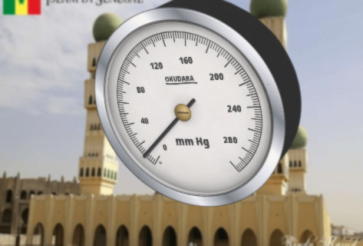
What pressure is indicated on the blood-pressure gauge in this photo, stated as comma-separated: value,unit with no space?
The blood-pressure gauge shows 10,mmHg
